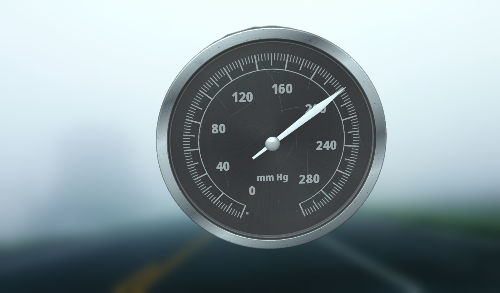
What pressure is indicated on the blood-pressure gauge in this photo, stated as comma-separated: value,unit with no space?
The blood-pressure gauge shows 200,mmHg
